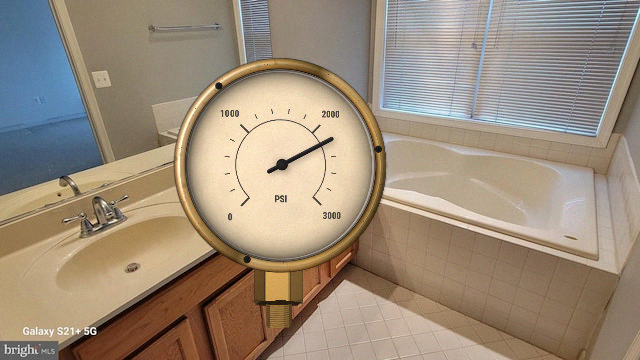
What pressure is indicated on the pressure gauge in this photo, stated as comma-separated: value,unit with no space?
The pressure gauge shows 2200,psi
